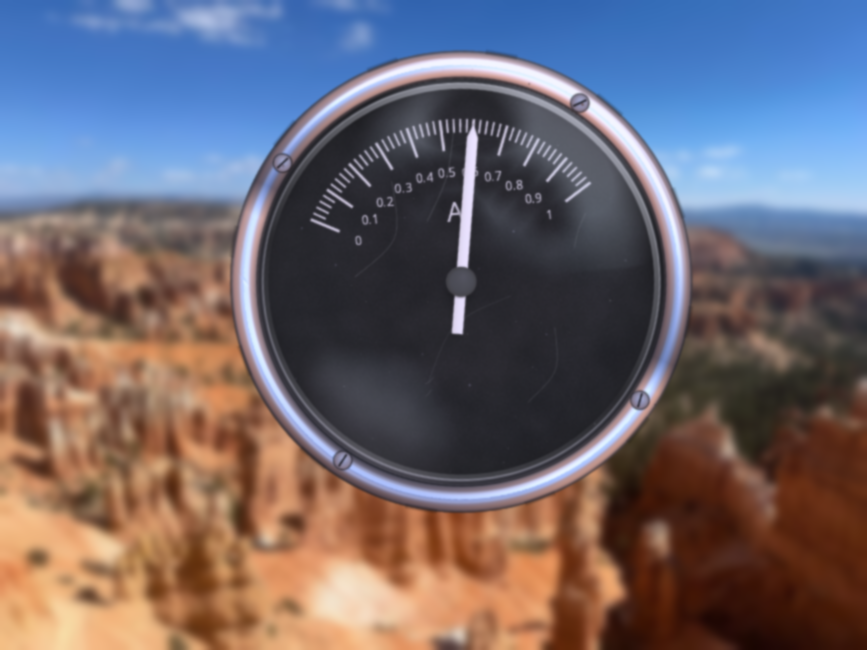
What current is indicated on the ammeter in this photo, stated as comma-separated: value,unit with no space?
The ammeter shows 0.6,A
